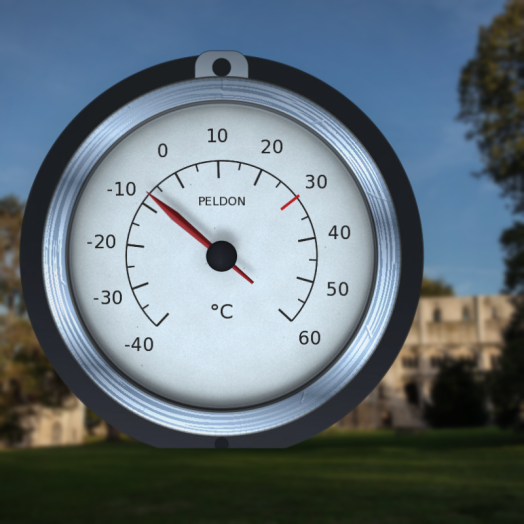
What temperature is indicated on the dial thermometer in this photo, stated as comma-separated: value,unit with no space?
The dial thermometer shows -7.5,°C
